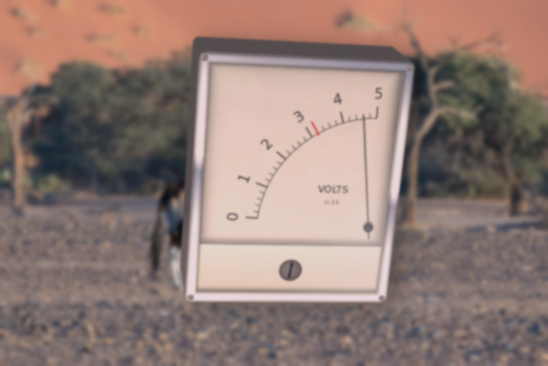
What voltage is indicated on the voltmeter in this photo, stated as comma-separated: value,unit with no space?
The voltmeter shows 4.6,V
